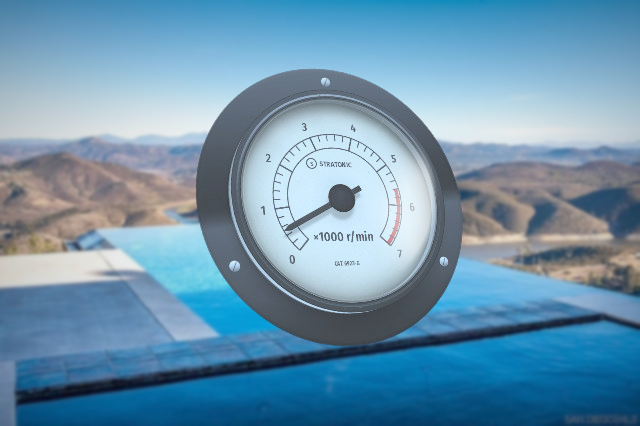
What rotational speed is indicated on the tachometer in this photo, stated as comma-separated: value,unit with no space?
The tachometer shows 500,rpm
